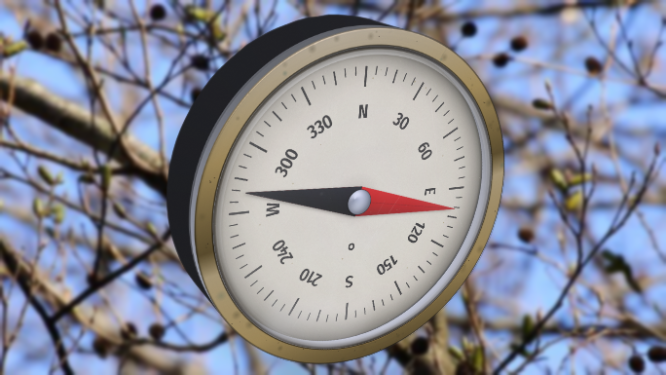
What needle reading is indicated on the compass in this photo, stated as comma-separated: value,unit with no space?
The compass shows 100,°
